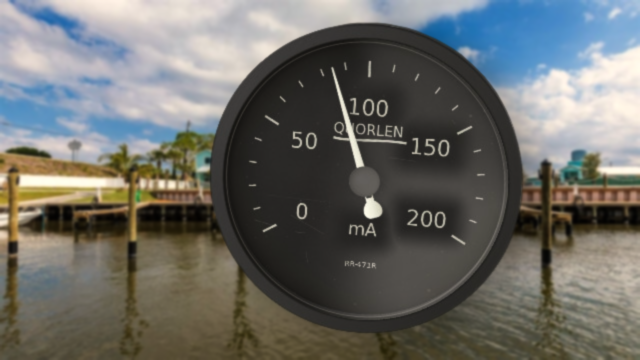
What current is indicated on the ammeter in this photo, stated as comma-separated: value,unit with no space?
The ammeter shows 85,mA
